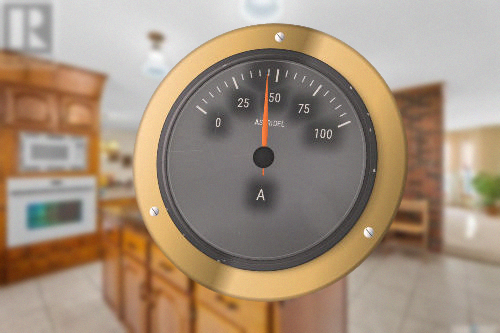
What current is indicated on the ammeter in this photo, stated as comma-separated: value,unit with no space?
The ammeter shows 45,A
